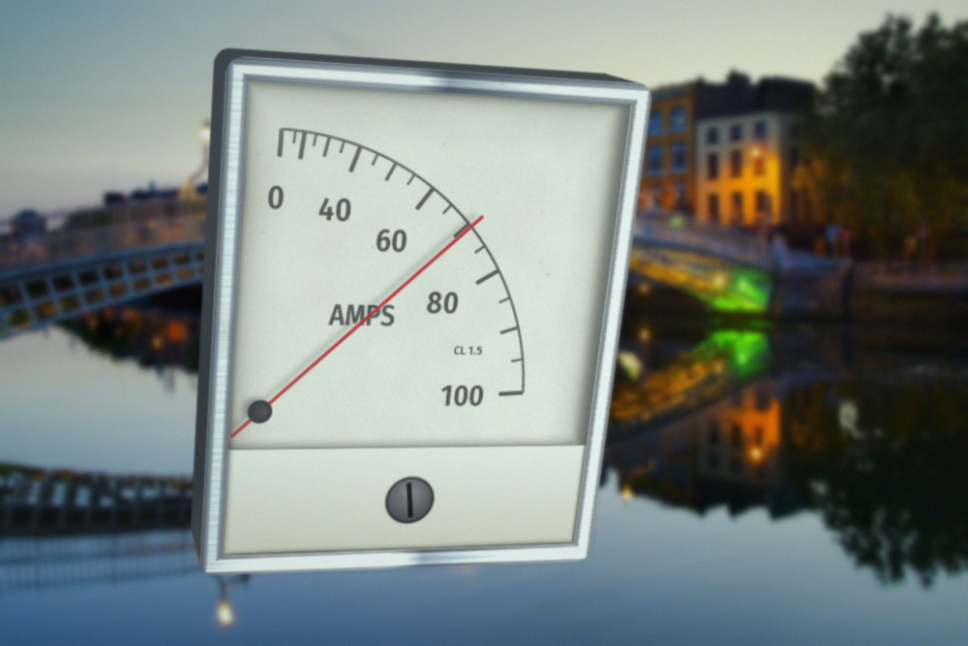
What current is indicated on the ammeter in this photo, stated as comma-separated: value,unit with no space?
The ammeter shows 70,A
